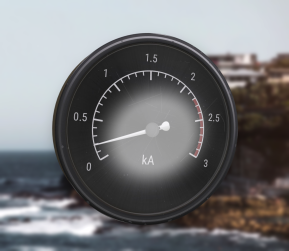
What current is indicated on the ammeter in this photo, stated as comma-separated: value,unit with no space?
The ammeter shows 0.2,kA
